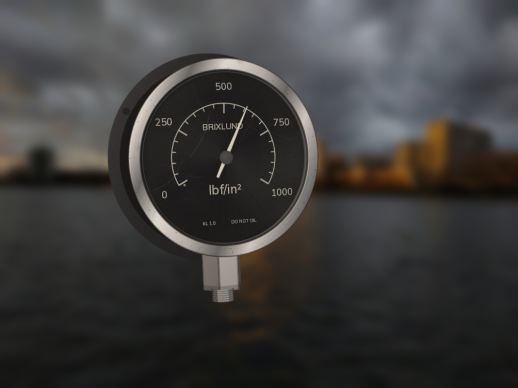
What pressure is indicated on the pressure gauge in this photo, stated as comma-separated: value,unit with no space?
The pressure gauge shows 600,psi
